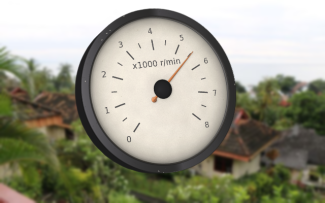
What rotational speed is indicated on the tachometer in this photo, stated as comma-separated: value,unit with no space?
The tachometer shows 5500,rpm
